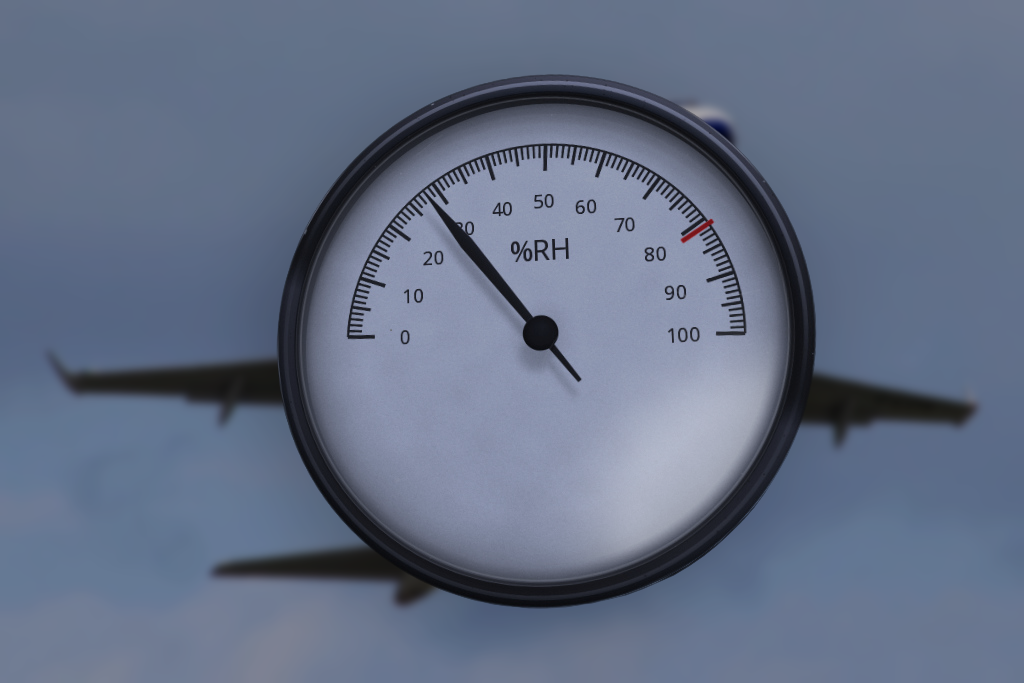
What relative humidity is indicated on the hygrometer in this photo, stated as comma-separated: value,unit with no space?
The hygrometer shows 28,%
